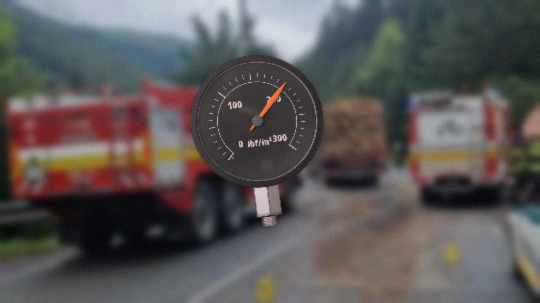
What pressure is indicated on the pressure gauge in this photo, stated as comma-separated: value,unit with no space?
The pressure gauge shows 200,psi
